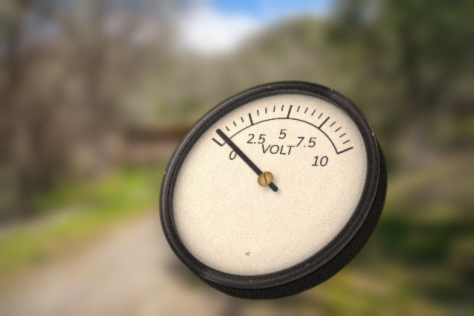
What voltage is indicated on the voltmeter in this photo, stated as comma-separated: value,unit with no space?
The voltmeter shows 0.5,V
